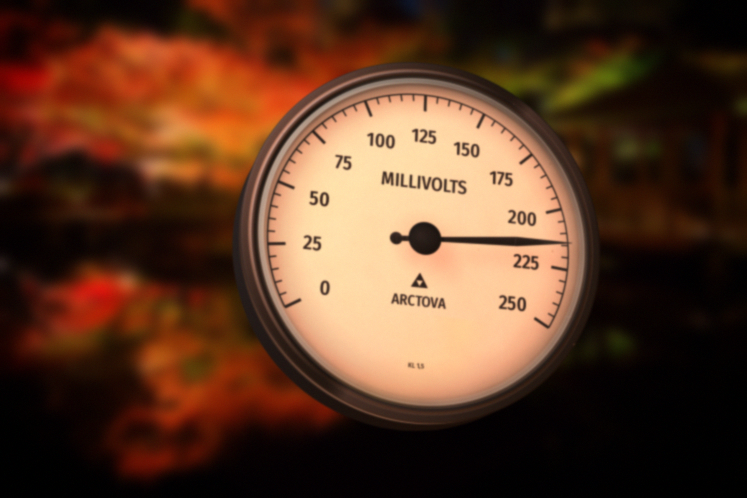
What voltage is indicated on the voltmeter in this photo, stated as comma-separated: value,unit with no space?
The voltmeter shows 215,mV
